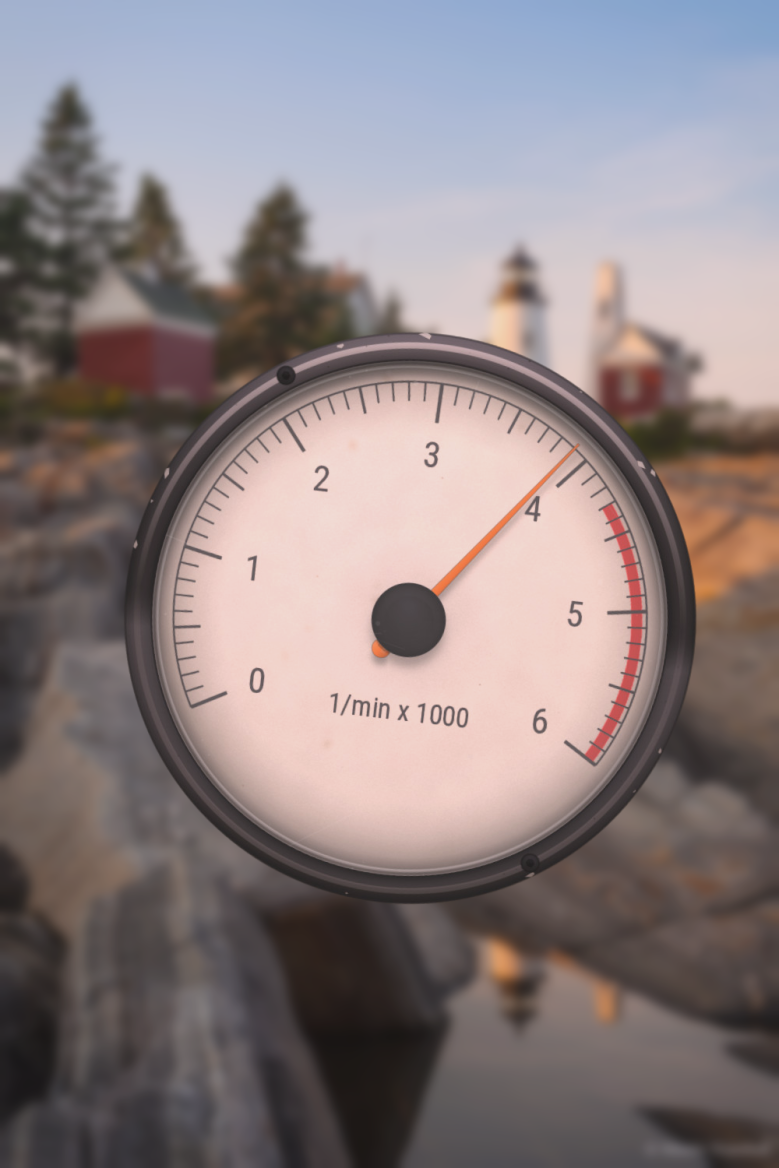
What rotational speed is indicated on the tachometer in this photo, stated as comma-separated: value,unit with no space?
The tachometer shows 3900,rpm
